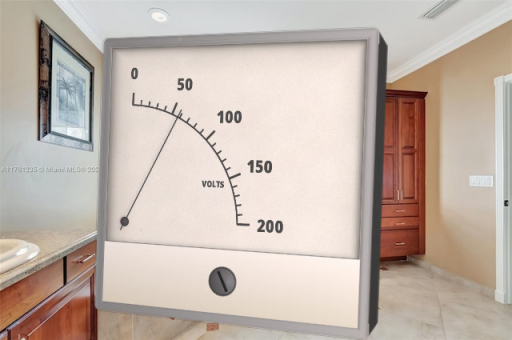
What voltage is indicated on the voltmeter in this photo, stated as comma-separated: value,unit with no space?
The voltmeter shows 60,V
